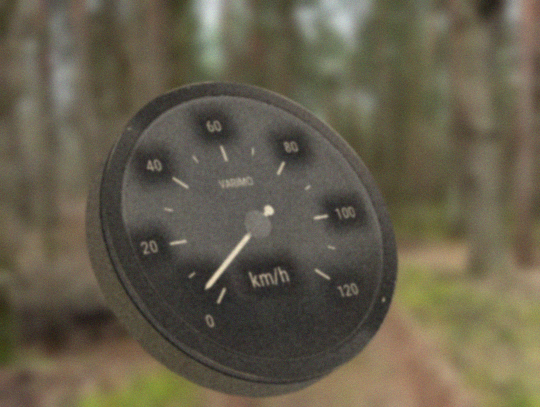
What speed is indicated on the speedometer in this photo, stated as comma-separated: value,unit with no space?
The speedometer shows 5,km/h
